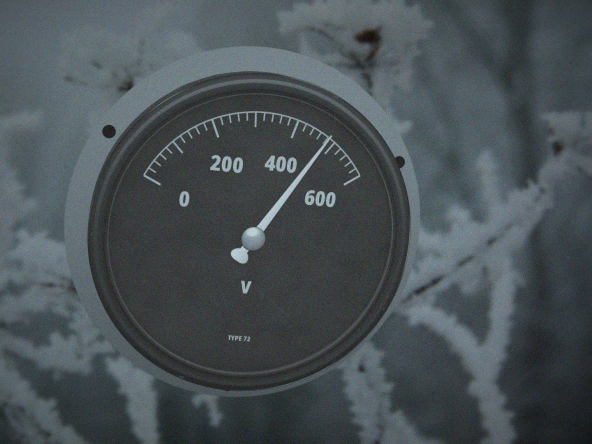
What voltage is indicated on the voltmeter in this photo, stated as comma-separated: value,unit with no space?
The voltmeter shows 480,V
